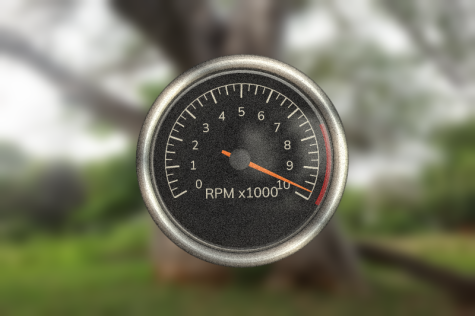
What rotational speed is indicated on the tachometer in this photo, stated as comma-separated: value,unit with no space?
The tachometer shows 9750,rpm
